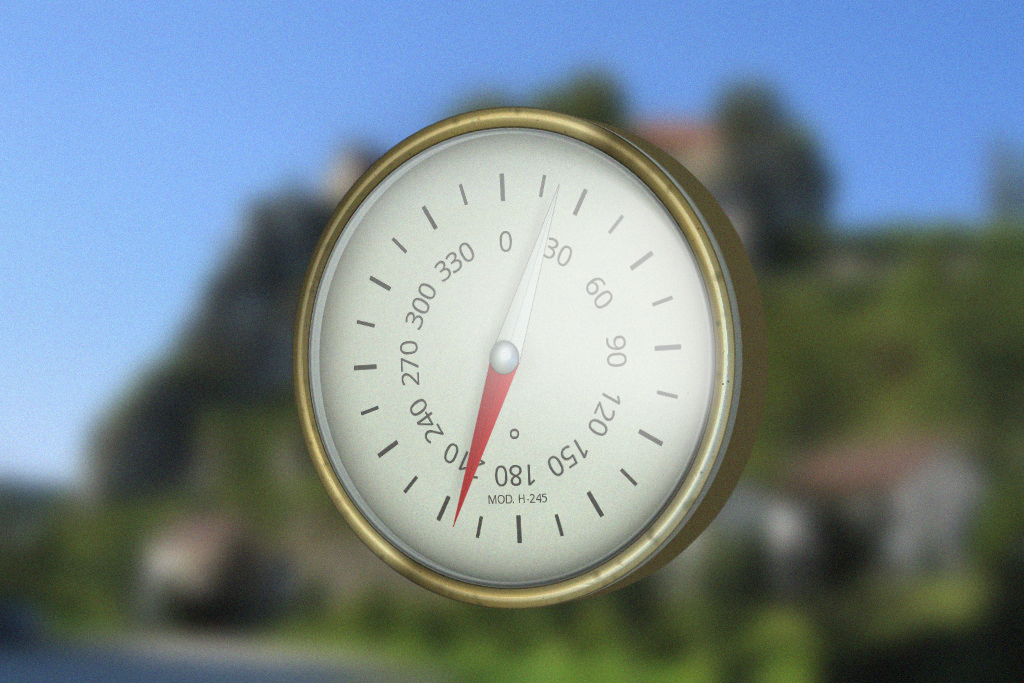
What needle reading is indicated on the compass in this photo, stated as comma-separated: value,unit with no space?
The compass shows 202.5,°
